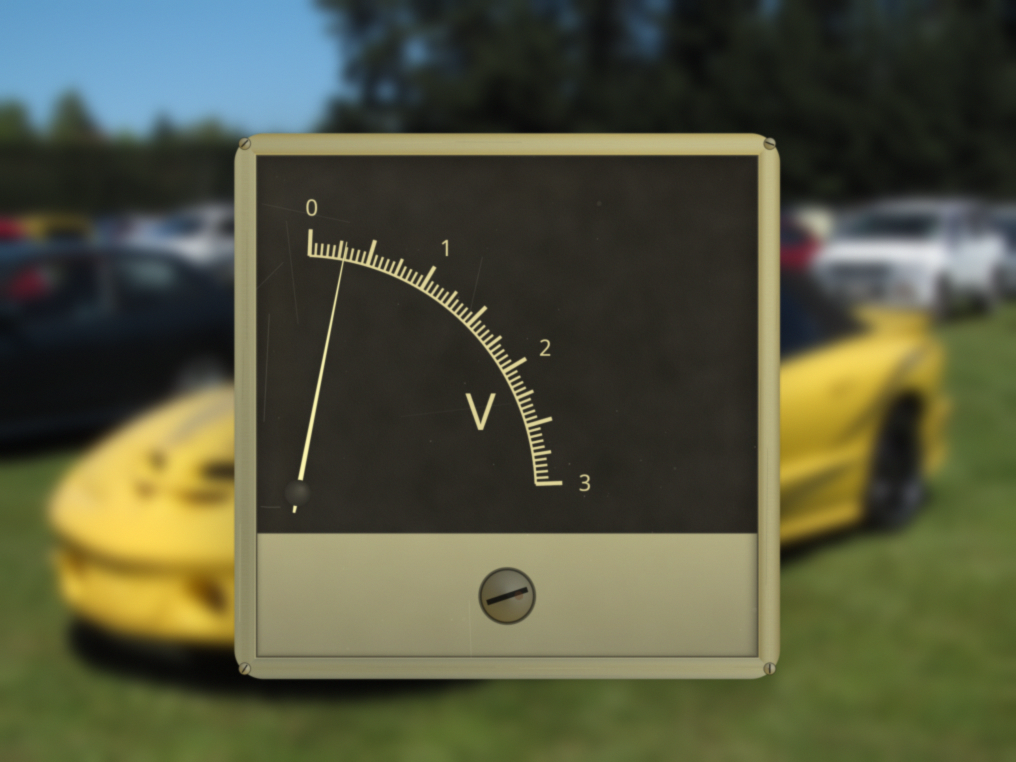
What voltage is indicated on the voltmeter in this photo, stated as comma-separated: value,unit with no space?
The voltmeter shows 0.3,V
